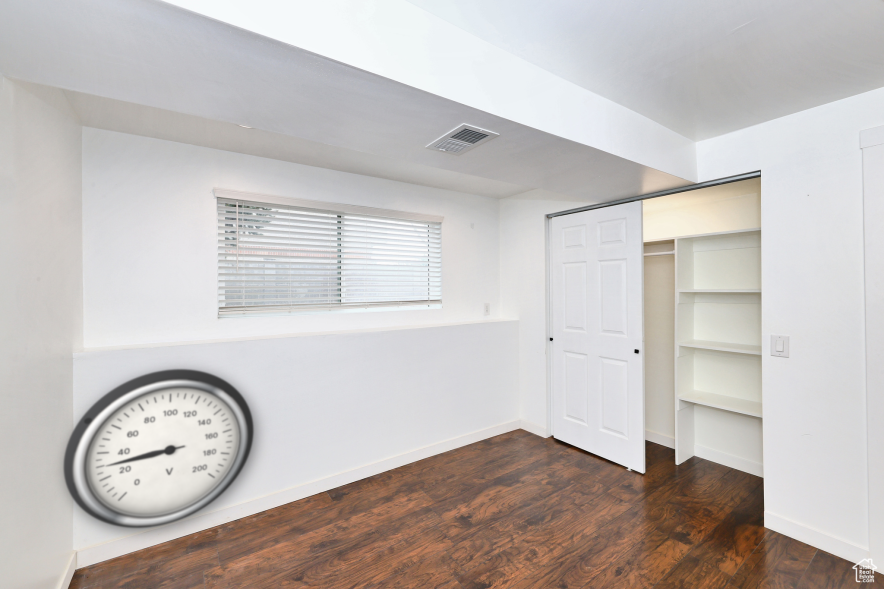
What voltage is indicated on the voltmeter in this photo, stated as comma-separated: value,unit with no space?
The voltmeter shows 30,V
